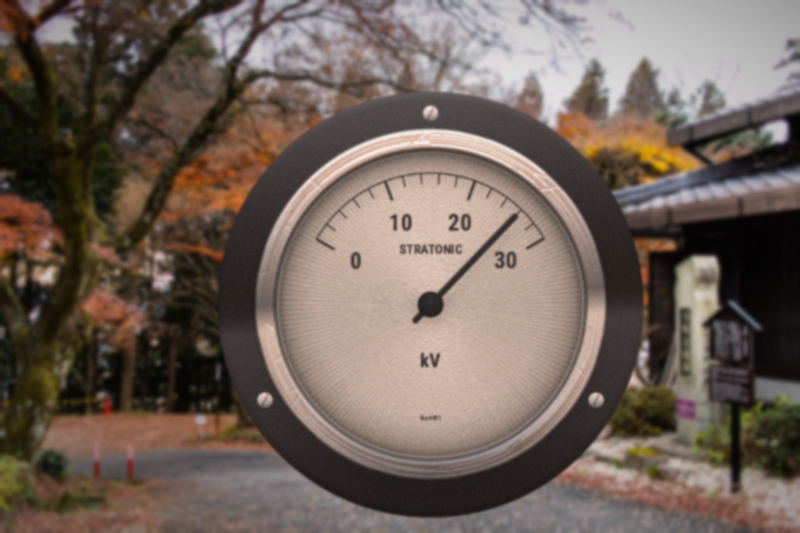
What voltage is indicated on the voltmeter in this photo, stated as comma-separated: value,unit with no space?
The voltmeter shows 26,kV
